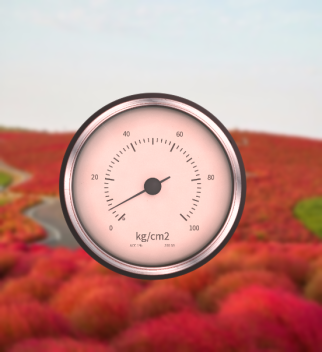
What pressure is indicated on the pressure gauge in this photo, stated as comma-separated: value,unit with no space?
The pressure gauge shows 6,kg/cm²
